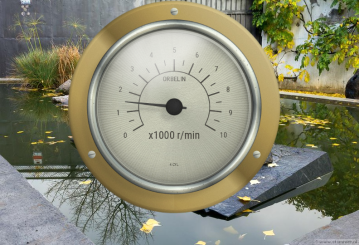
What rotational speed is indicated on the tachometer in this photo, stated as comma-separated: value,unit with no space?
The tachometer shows 1500,rpm
